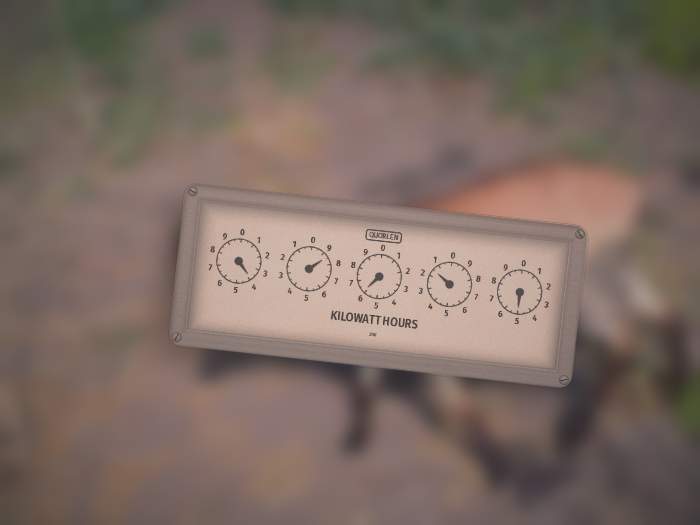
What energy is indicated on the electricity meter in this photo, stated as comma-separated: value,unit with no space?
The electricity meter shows 38615,kWh
